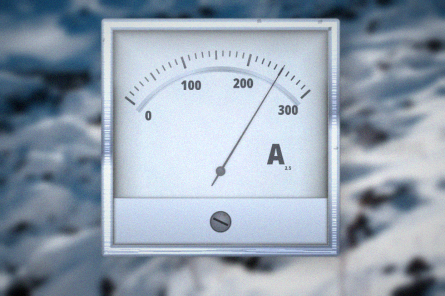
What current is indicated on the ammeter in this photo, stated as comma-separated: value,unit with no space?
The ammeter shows 250,A
